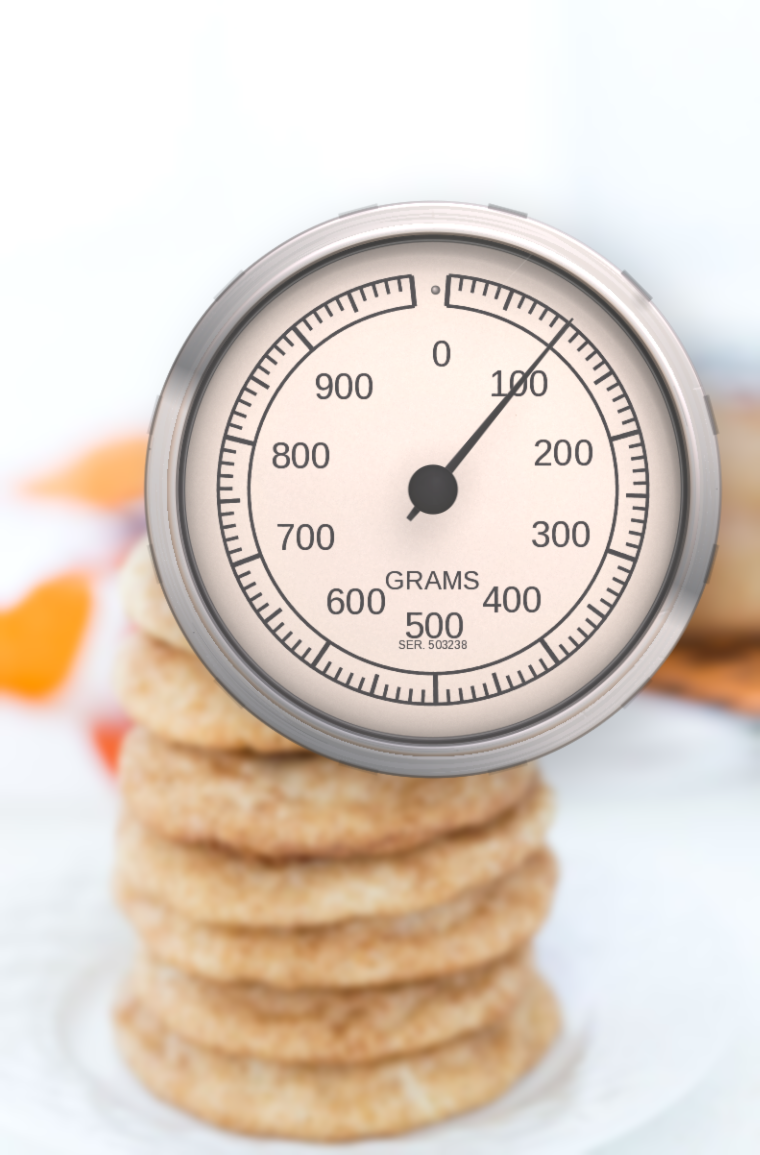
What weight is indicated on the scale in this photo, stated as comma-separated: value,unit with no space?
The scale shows 100,g
